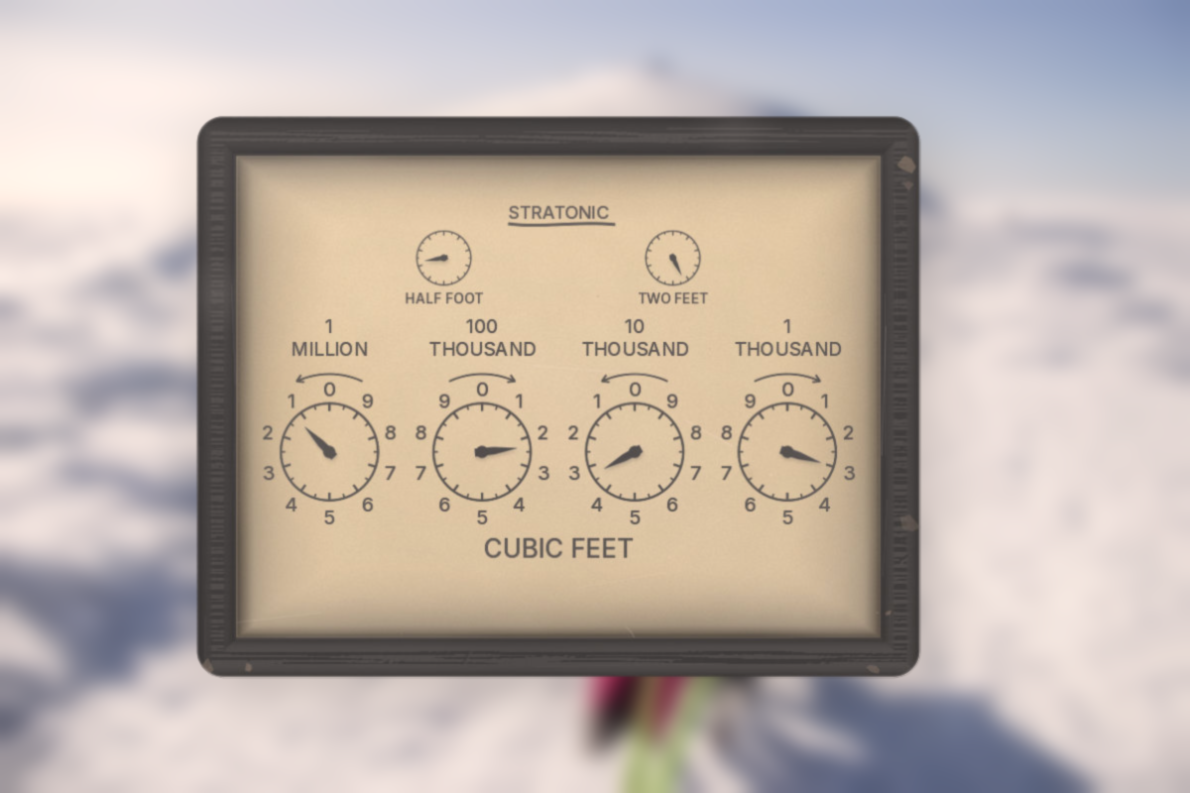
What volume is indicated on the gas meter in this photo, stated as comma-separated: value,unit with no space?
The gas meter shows 123300,ft³
